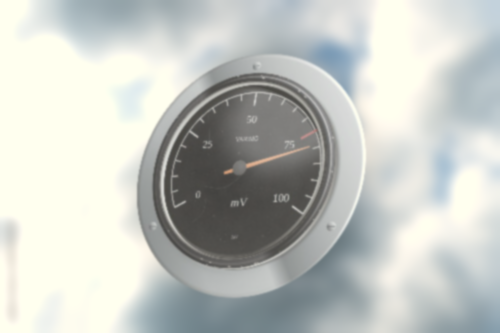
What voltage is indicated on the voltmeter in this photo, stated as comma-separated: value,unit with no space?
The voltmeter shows 80,mV
